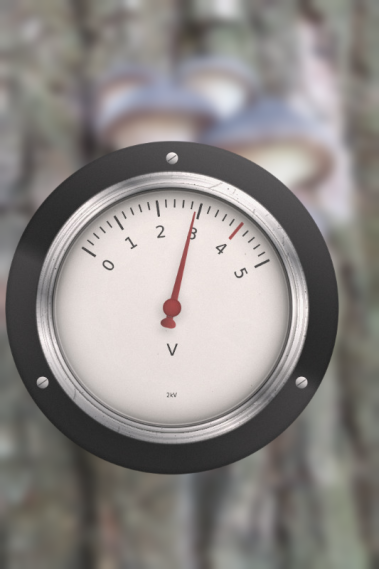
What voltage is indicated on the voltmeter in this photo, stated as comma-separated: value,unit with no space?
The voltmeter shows 2.9,V
